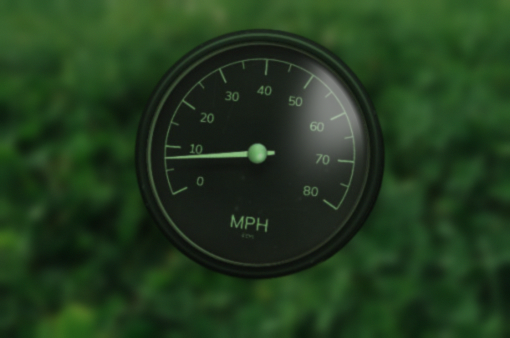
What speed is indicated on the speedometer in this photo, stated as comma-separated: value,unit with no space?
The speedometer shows 7.5,mph
